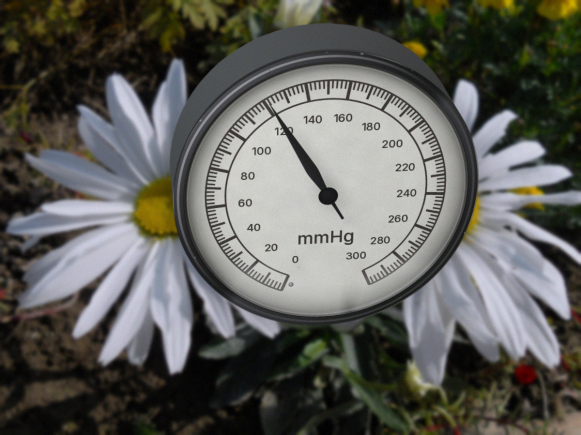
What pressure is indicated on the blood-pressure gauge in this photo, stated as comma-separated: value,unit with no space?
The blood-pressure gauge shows 122,mmHg
